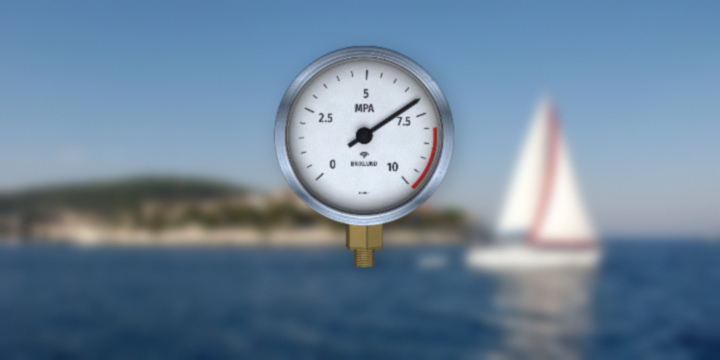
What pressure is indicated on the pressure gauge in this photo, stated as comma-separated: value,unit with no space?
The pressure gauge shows 7,MPa
